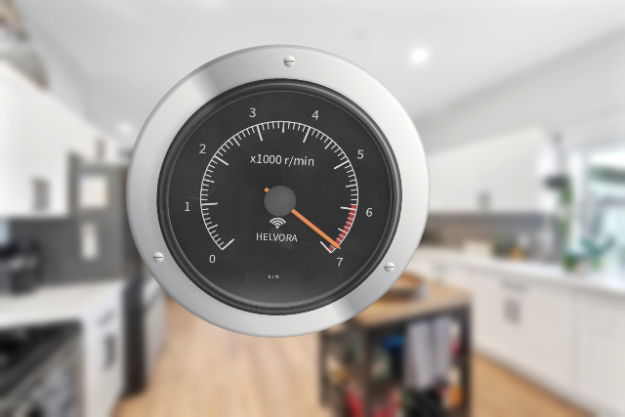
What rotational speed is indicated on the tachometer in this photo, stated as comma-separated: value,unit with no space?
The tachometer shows 6800,rpm
